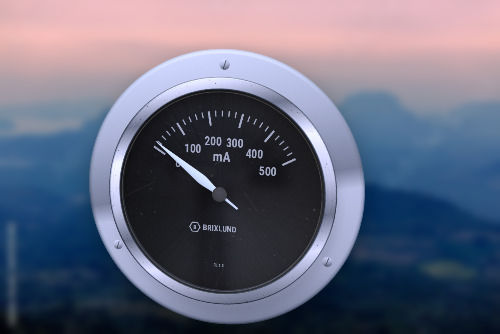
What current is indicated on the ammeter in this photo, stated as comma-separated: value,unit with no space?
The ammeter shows 20,mA
